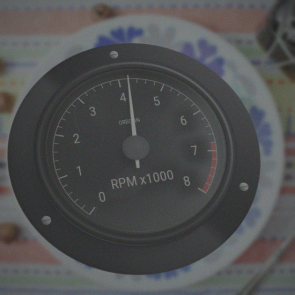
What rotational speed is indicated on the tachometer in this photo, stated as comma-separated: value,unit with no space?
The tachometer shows 4200,rpm
